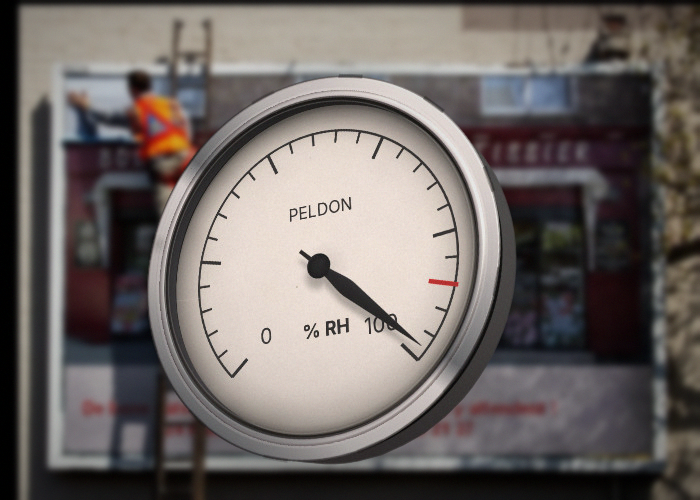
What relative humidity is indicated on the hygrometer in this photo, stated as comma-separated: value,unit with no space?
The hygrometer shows 98,%
